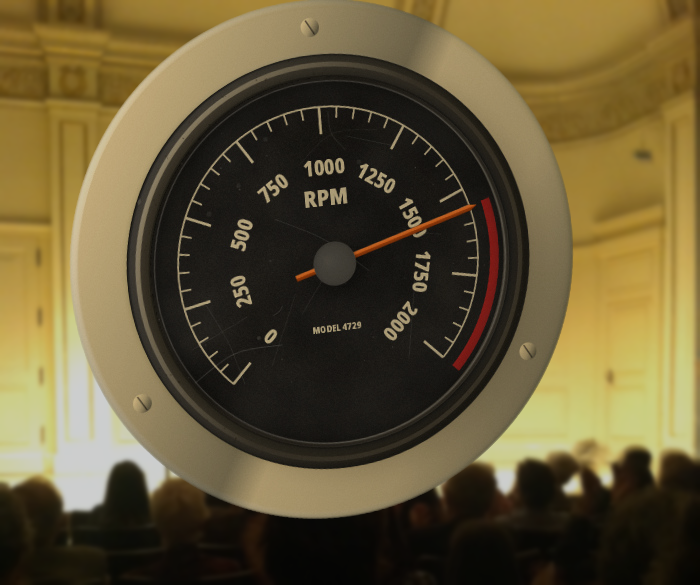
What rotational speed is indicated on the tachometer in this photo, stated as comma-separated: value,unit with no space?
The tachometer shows 1550,rpm
